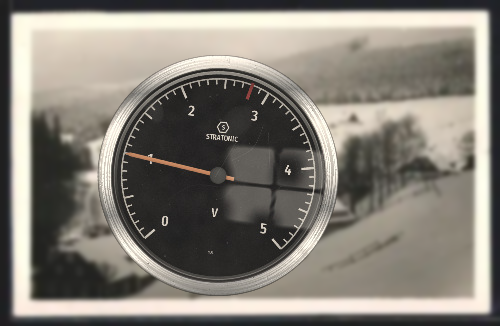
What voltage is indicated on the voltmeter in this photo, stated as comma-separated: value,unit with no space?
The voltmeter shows 1,V
